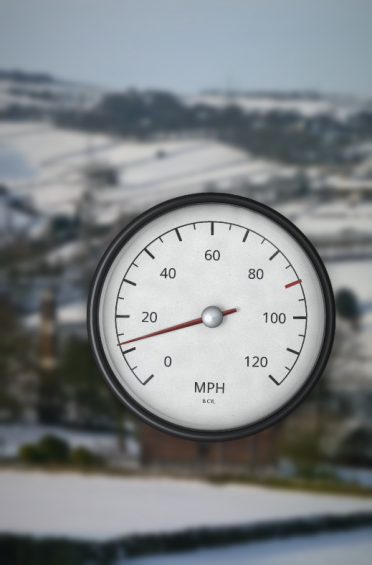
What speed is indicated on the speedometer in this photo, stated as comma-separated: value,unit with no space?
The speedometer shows 12.5,mph
